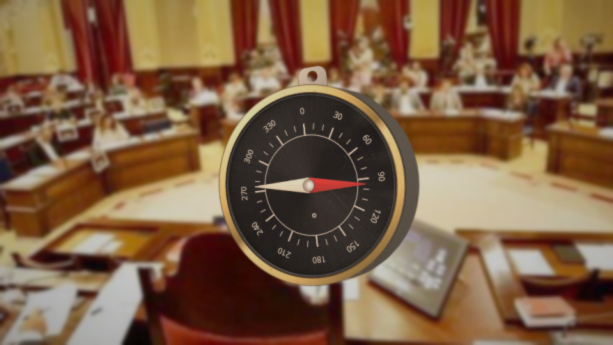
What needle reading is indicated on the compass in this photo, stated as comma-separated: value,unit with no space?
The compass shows 95,°
